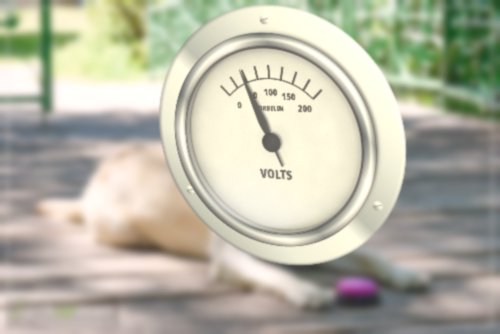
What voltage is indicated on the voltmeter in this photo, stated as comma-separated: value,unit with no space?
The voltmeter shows 50,V
